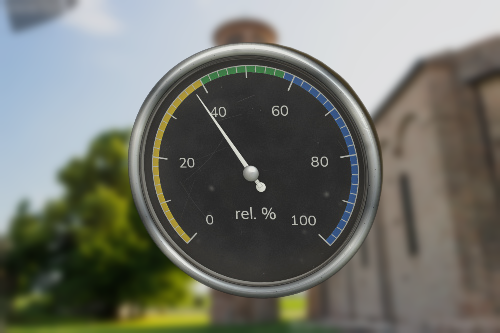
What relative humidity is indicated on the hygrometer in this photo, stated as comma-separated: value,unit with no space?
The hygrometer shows 38,%
